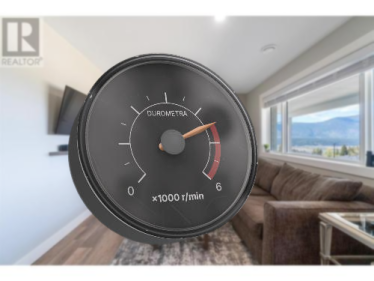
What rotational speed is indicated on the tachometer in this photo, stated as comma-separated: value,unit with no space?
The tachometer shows 4500,rpm
